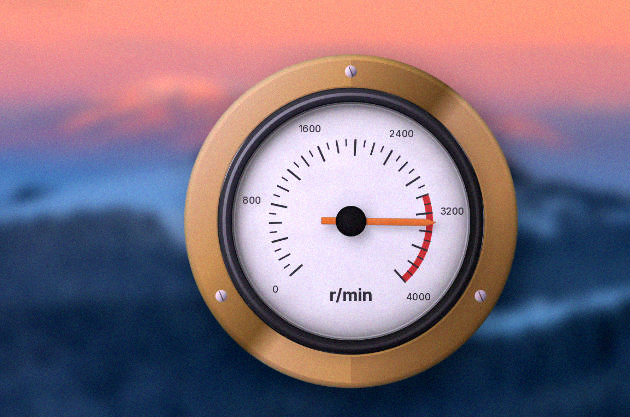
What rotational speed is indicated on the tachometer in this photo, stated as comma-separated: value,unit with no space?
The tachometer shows 3300,rpm
